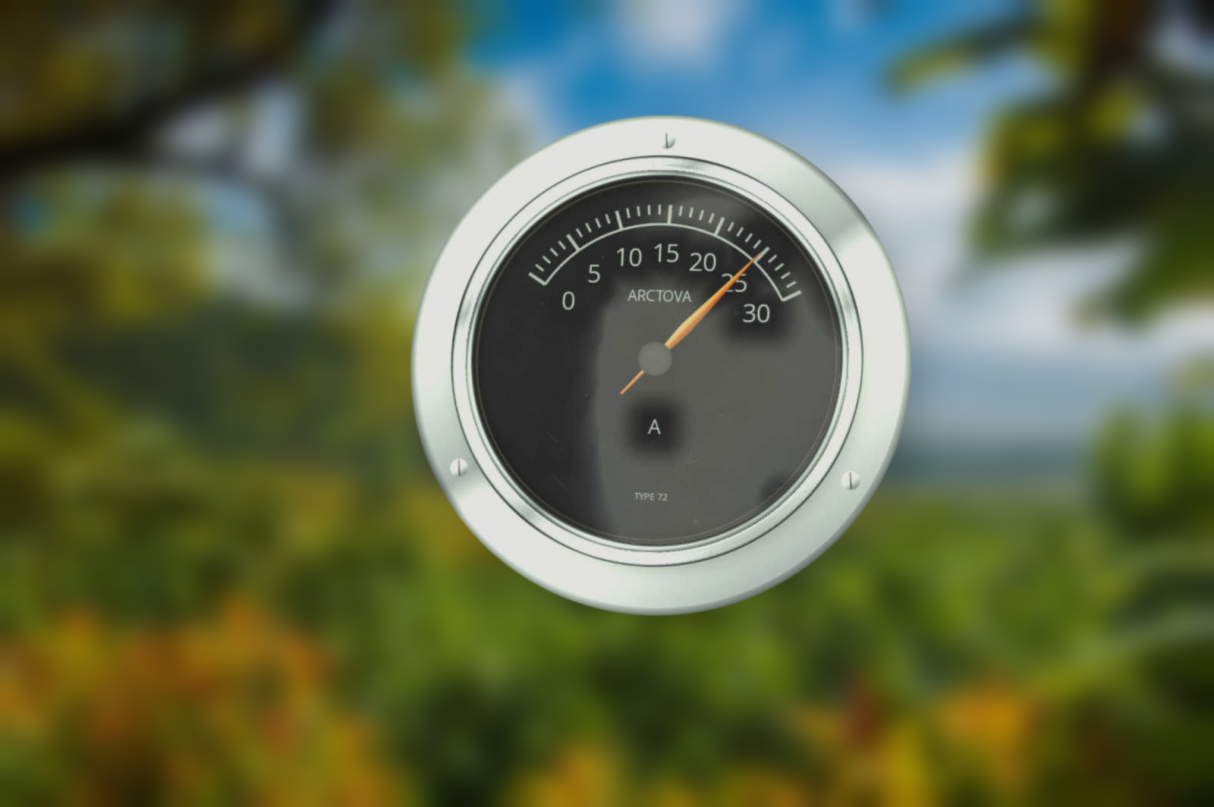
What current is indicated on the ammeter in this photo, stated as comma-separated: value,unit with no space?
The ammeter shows 25,A
